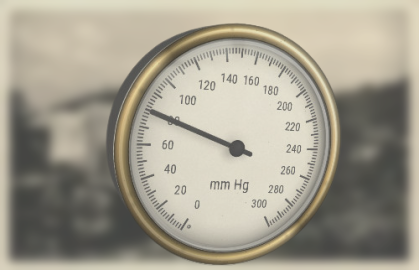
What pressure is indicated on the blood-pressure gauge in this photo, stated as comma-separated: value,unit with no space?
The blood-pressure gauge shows 80,mmHg
